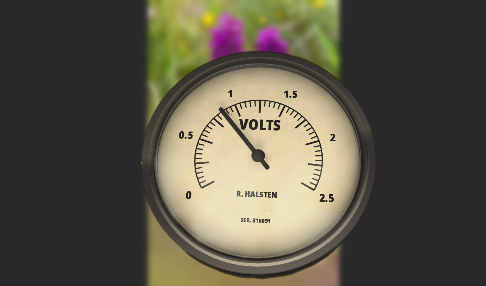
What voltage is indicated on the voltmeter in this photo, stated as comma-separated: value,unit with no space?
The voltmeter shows 0.85,V
